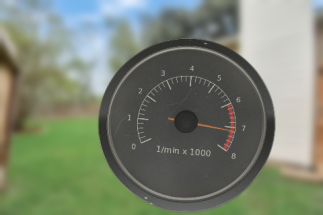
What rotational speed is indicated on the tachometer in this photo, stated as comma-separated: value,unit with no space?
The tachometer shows 7200,rpm
